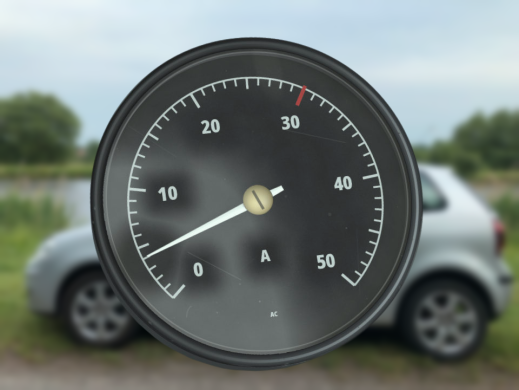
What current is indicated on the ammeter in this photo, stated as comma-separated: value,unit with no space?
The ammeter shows 4,A
